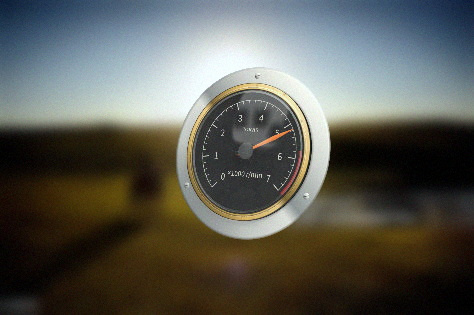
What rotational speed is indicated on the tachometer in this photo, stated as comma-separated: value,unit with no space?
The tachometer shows 5200,rpm
